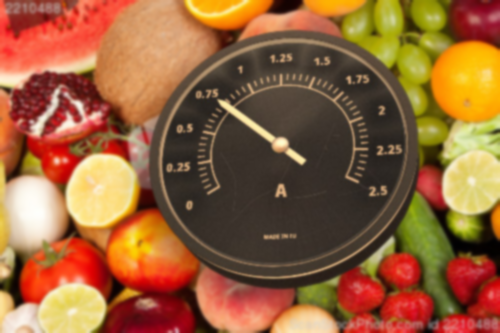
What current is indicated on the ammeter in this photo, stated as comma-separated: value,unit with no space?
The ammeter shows 0.75,A
